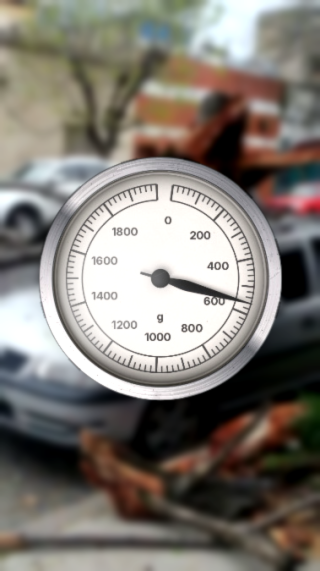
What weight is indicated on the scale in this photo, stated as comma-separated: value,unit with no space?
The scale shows 560,g
